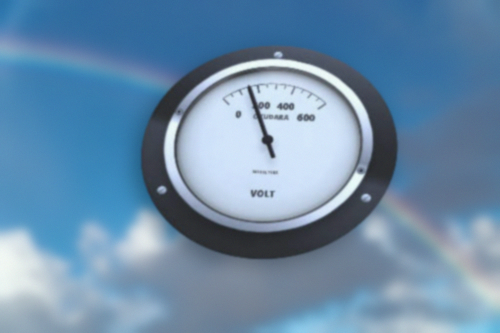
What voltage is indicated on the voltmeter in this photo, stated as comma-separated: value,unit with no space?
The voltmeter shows 150,V
